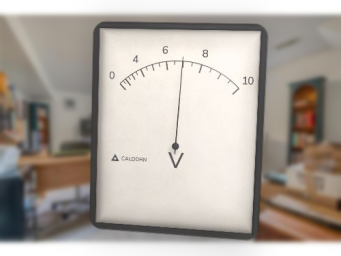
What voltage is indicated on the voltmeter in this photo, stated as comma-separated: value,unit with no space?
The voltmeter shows 7,V
